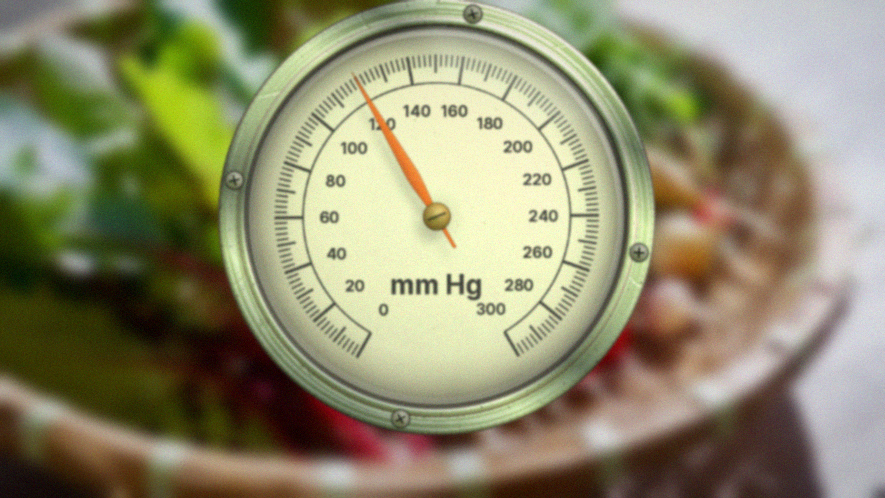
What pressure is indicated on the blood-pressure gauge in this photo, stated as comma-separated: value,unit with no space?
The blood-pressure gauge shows 120,mmHg
